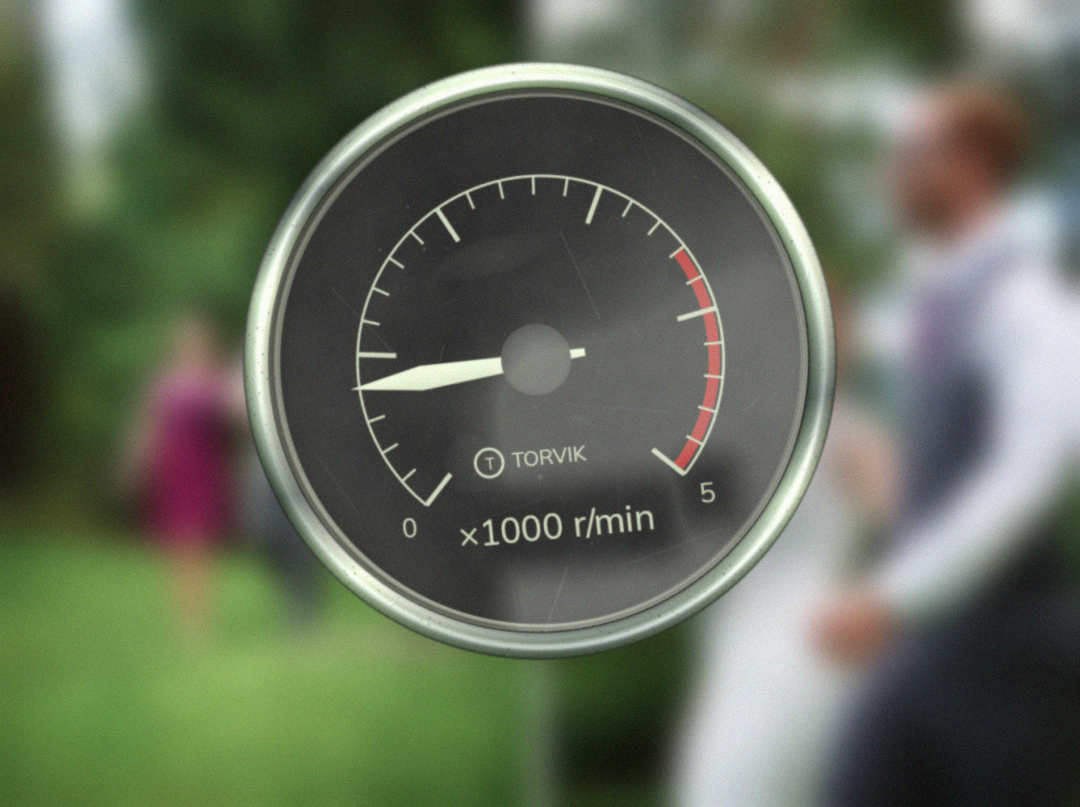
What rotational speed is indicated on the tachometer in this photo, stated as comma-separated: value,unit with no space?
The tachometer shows 800,rpm
